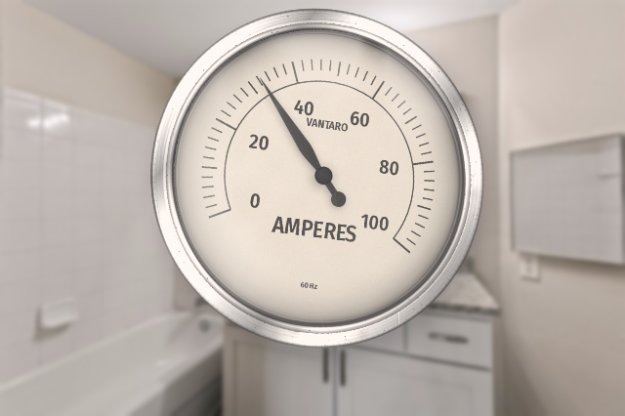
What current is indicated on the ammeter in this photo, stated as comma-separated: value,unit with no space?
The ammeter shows 32,A
